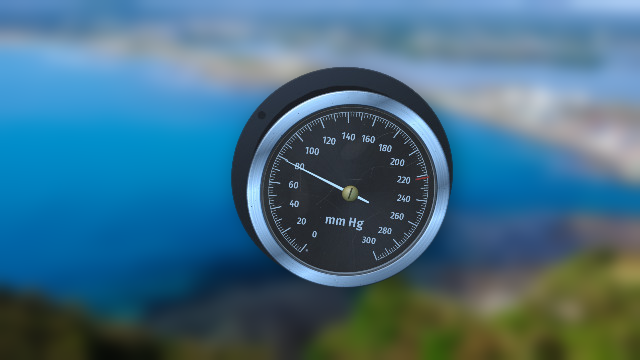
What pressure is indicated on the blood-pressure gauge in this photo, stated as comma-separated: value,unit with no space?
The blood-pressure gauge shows 80,mmHg
